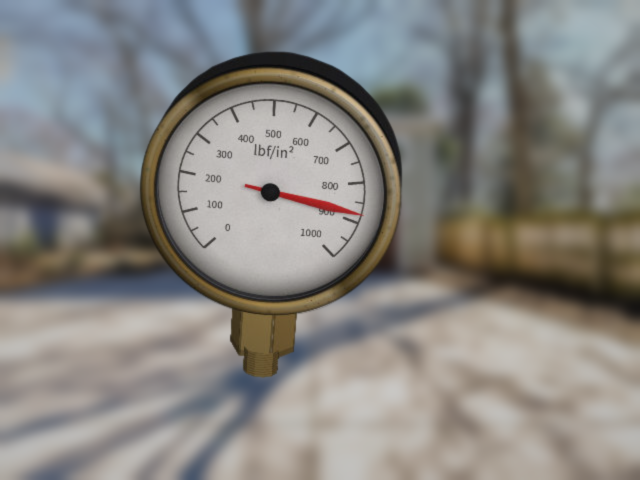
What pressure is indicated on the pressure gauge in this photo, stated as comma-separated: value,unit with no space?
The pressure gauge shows 875,psi
